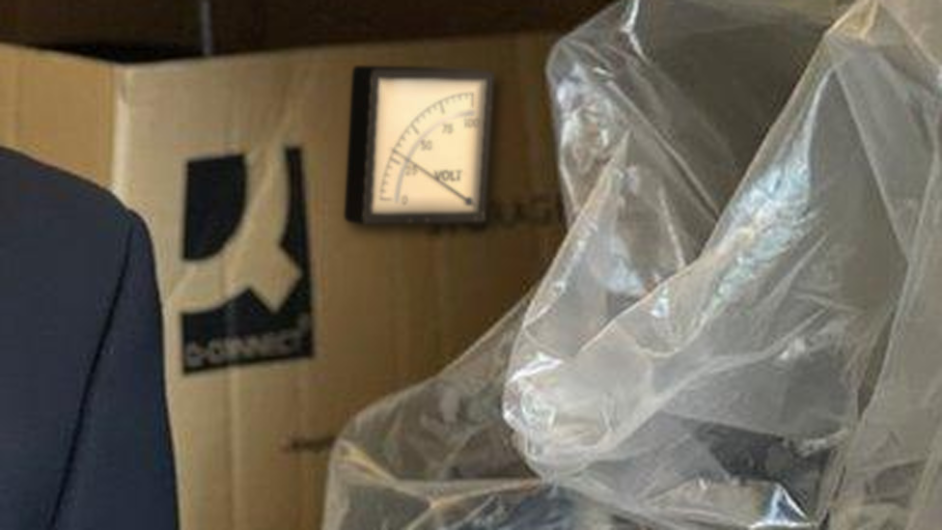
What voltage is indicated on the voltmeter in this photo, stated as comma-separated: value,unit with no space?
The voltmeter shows 30,V
